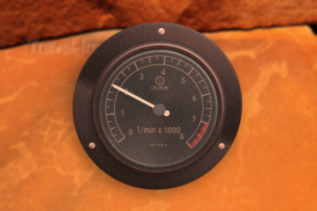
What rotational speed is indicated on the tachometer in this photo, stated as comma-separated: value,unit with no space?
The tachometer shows 2000,rpm
